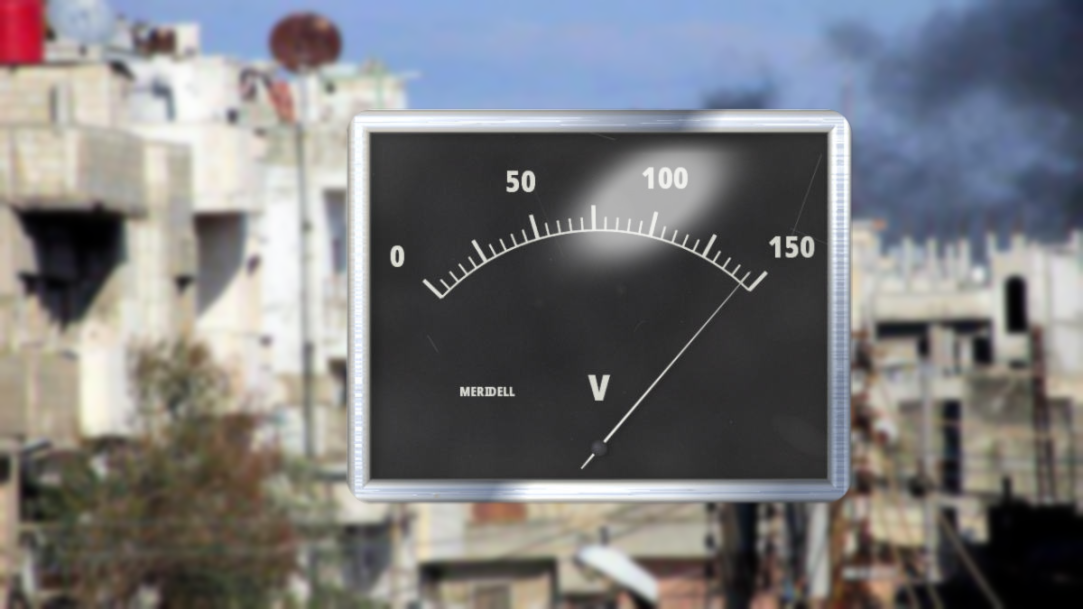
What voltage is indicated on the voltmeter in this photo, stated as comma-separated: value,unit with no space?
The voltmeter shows 145,V
